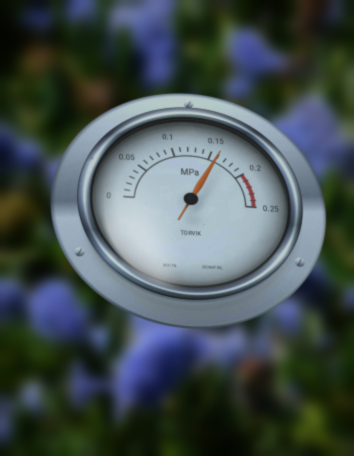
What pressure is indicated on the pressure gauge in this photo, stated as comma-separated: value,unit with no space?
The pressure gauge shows 0.16,MPa
